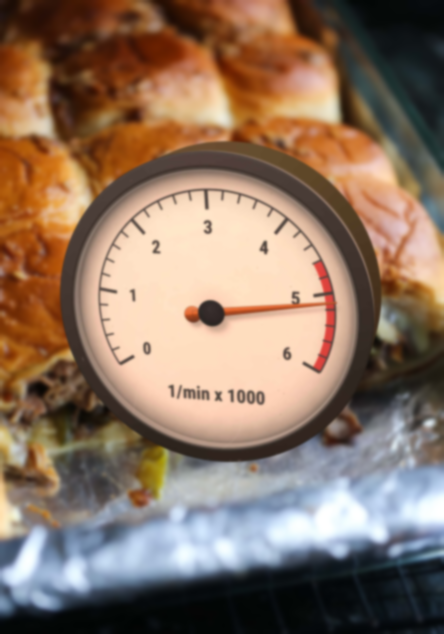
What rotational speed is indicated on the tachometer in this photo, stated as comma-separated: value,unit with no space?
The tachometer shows 5100,rpm
